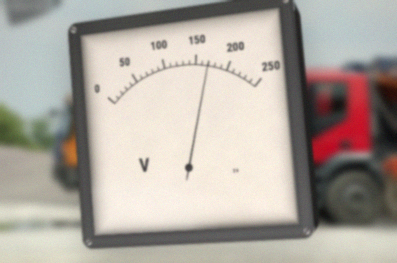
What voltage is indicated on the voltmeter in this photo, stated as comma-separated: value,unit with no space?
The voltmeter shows 170,V
